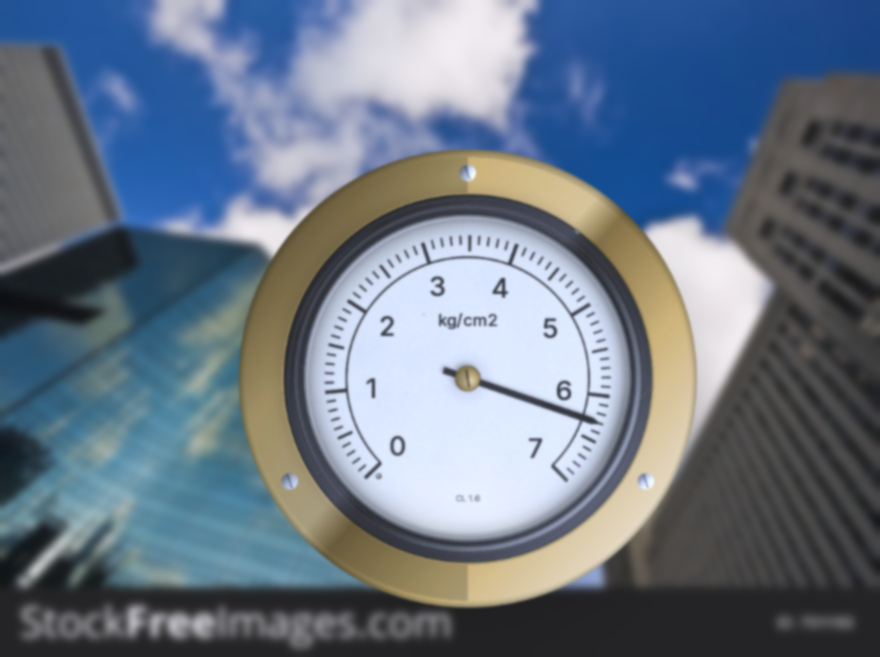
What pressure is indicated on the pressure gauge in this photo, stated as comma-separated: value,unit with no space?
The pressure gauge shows 6.3,kg/cm²
